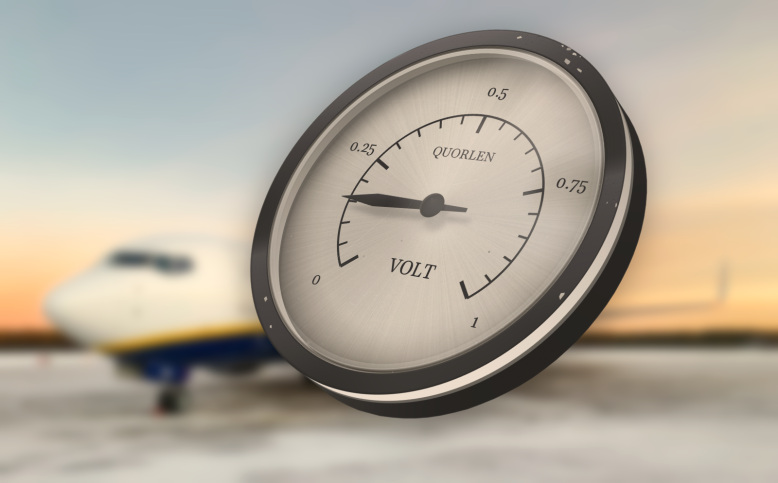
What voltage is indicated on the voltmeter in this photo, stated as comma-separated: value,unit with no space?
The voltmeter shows 0.15,V
